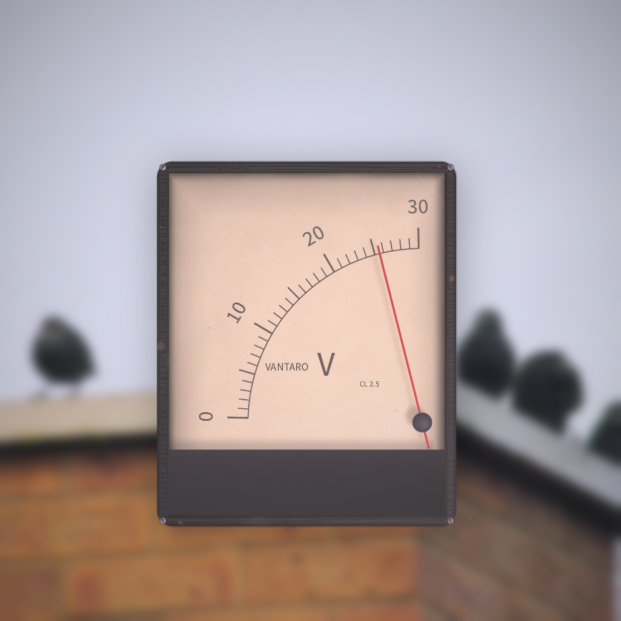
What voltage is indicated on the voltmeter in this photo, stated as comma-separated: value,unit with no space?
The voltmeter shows 25.5,V
